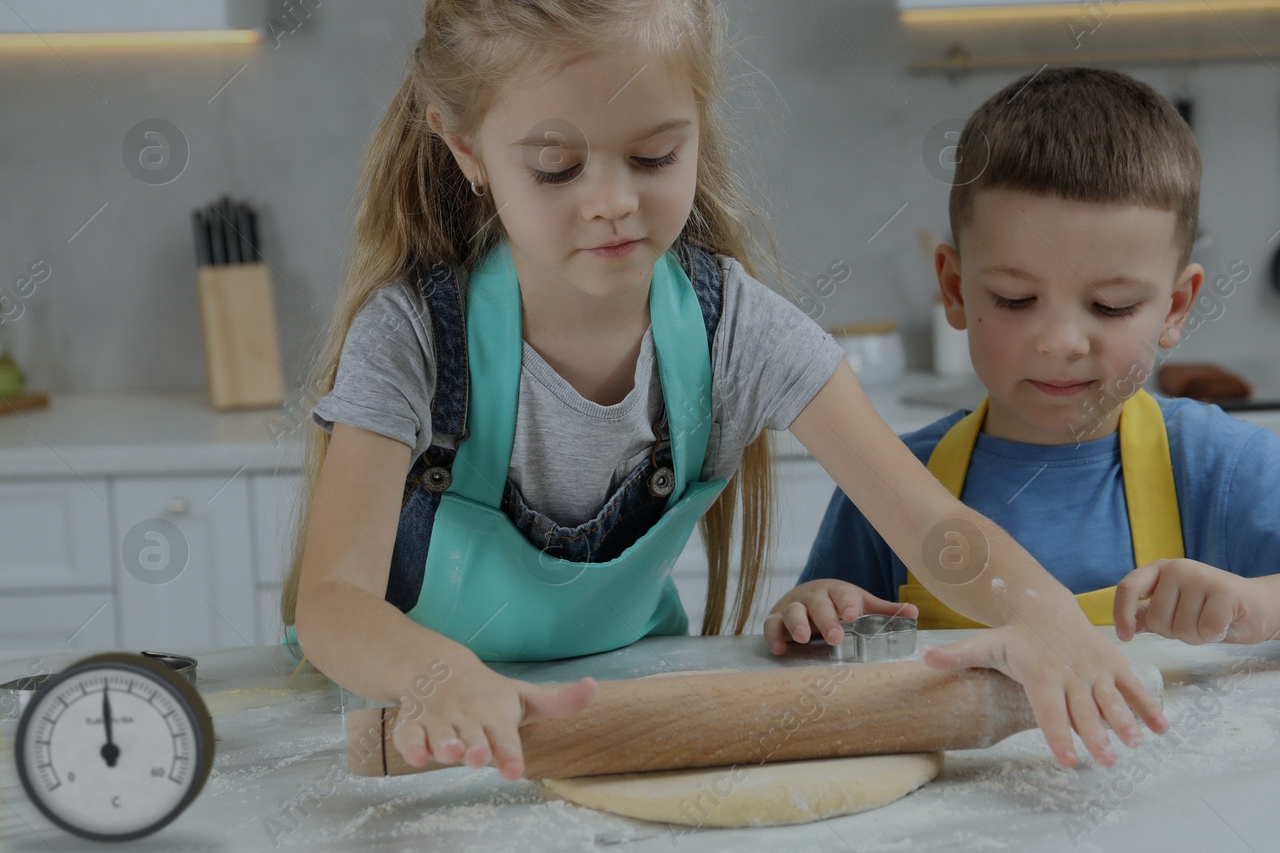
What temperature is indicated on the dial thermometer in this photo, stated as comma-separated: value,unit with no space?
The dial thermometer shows 30,°C
